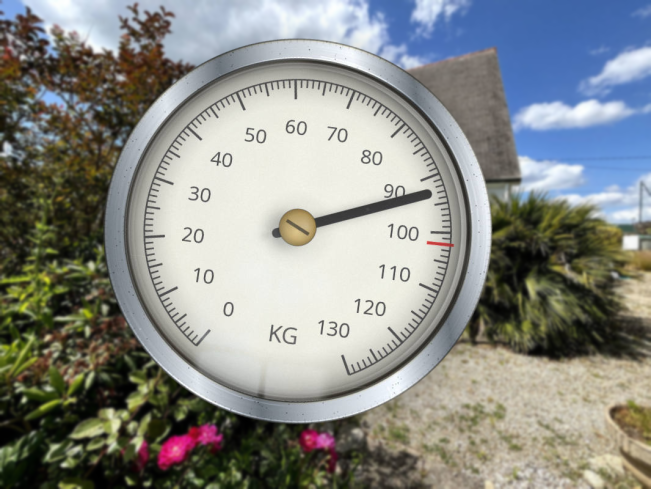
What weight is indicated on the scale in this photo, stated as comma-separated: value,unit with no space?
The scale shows 93,kg
